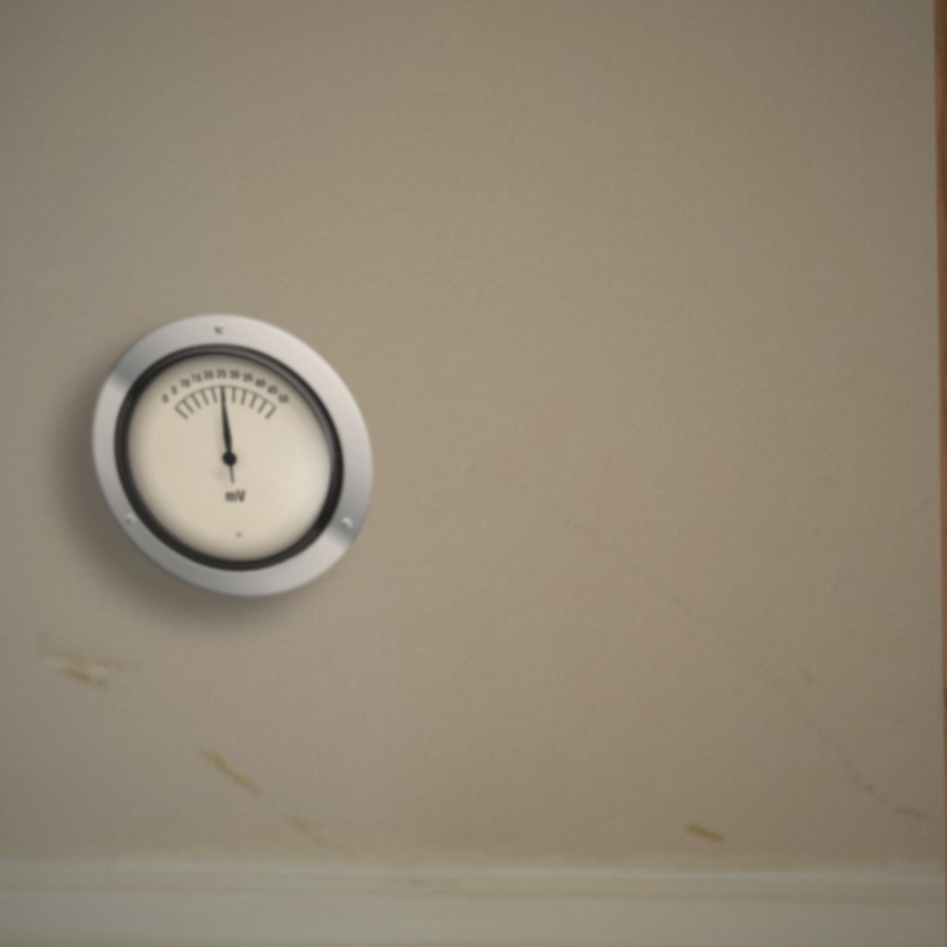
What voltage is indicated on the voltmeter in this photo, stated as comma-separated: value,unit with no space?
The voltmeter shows 25,mV
